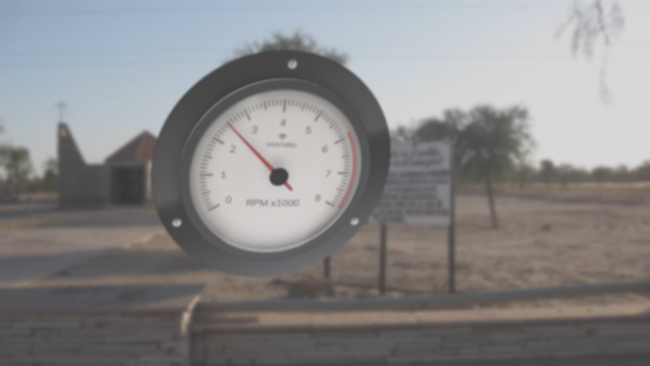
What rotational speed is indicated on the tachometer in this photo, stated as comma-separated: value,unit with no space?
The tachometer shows 2500,rpm
